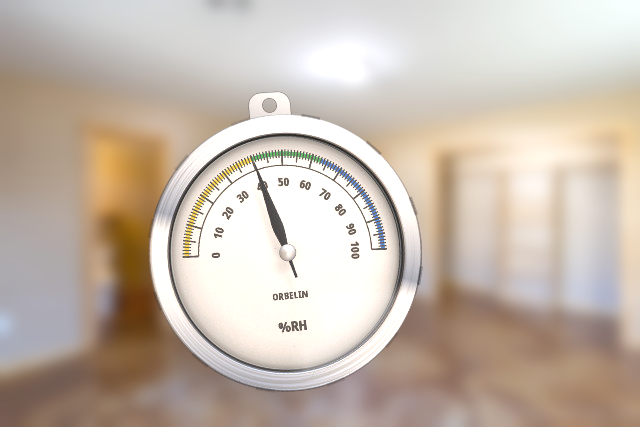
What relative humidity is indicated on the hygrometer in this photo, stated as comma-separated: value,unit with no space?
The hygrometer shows 40,%
